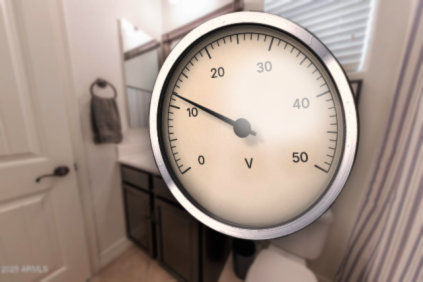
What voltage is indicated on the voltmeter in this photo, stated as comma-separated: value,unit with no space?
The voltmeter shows 12,V
